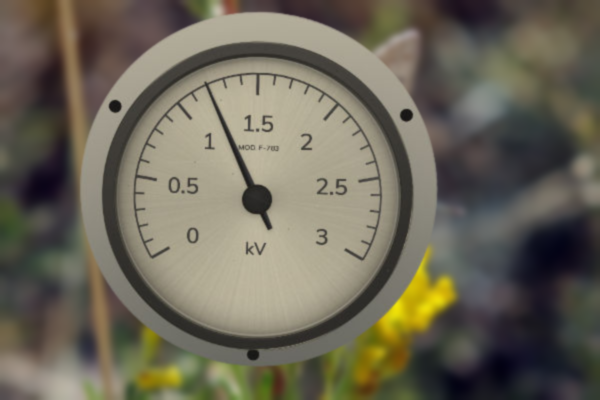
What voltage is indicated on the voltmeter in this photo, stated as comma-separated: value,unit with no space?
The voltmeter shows 1.2,kV
